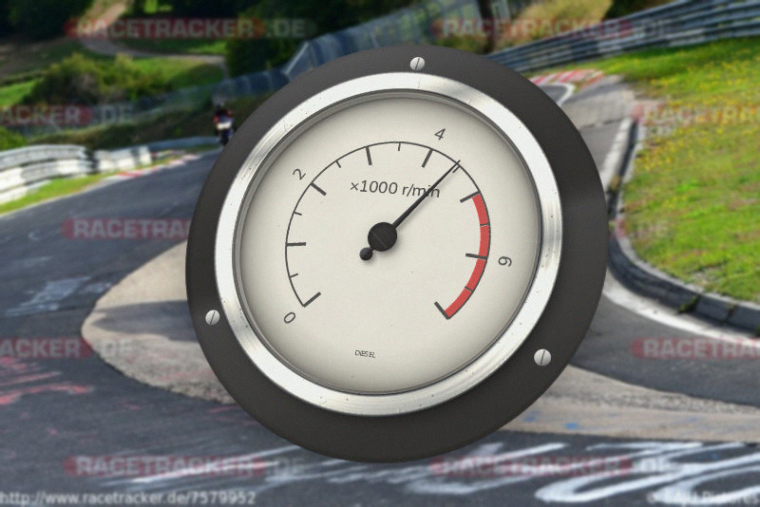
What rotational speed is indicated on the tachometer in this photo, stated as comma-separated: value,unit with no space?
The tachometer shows 4500,rpm
